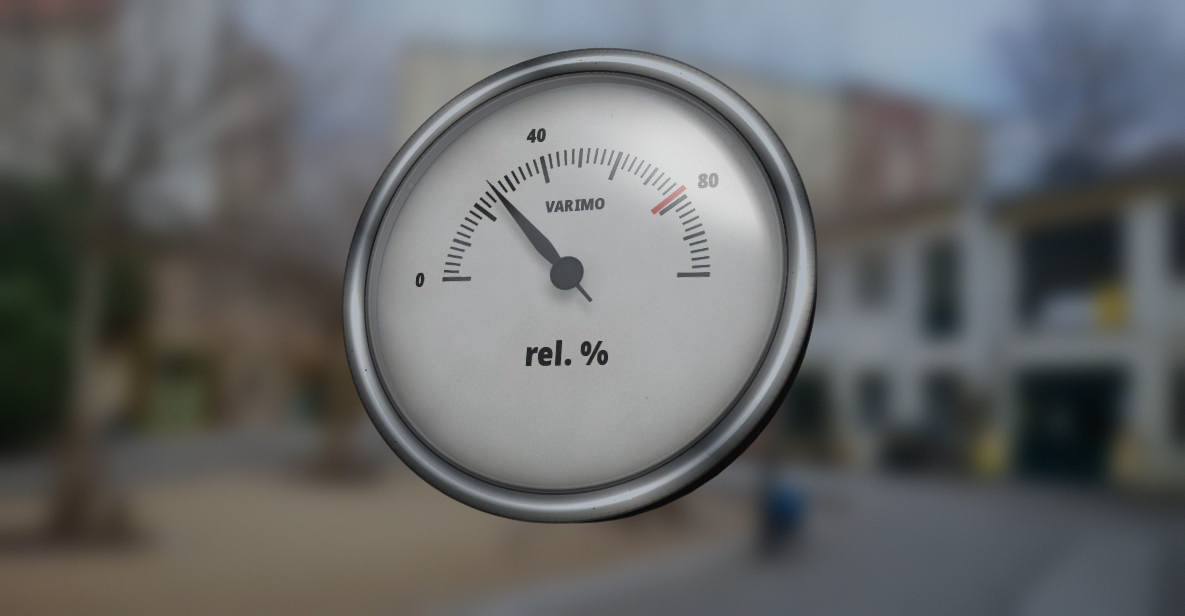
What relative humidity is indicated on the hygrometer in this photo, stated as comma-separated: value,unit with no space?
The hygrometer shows 26,%
